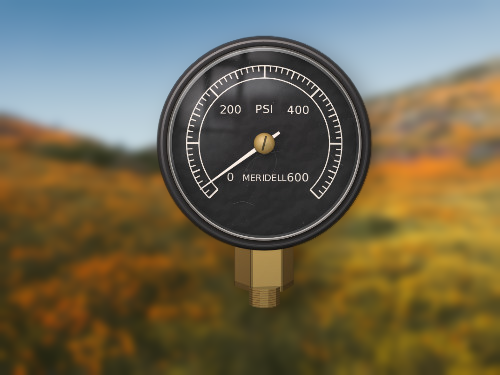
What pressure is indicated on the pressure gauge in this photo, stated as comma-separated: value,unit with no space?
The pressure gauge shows 20,psi
